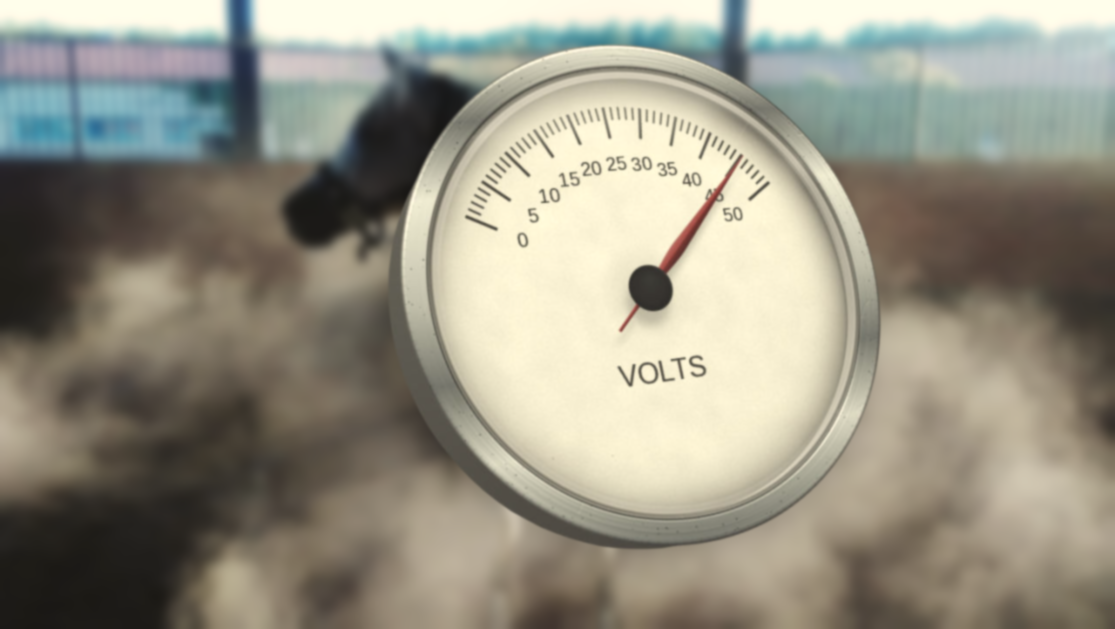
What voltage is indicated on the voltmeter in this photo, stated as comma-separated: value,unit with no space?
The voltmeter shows 45,V
